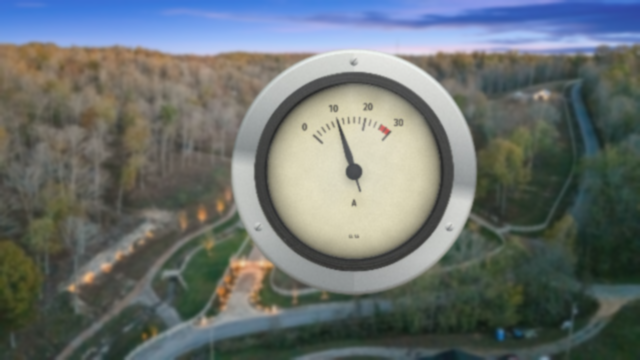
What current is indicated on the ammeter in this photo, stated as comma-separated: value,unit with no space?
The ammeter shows 10,A
